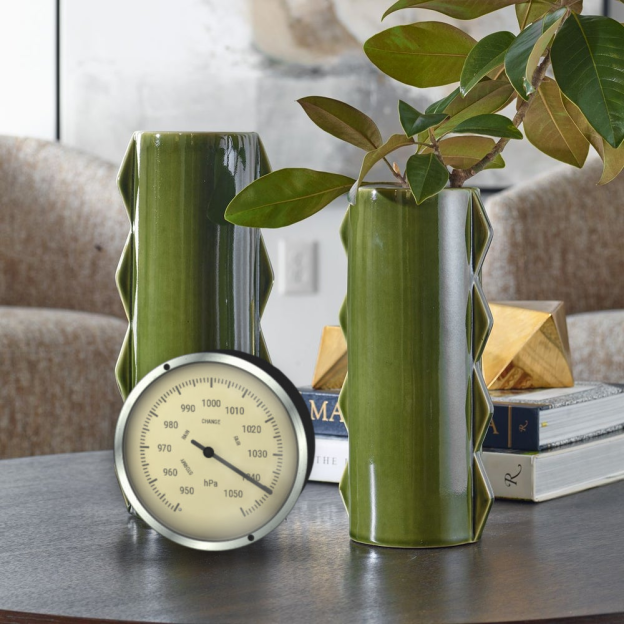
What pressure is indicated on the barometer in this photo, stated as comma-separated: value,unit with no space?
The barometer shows 1040,hPa
